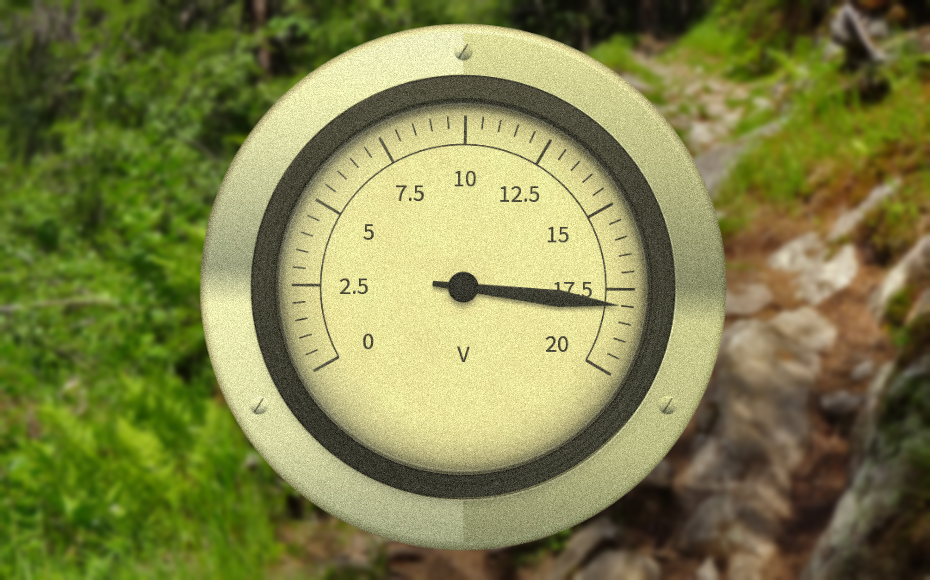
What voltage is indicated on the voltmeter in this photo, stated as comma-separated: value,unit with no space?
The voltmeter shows 18,V
